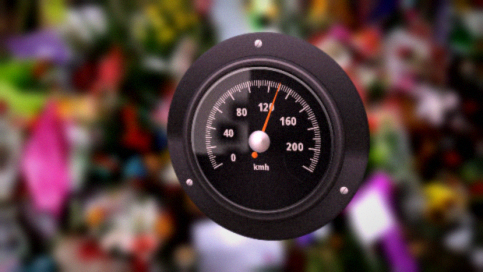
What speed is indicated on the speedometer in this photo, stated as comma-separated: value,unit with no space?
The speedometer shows 130,km/h
